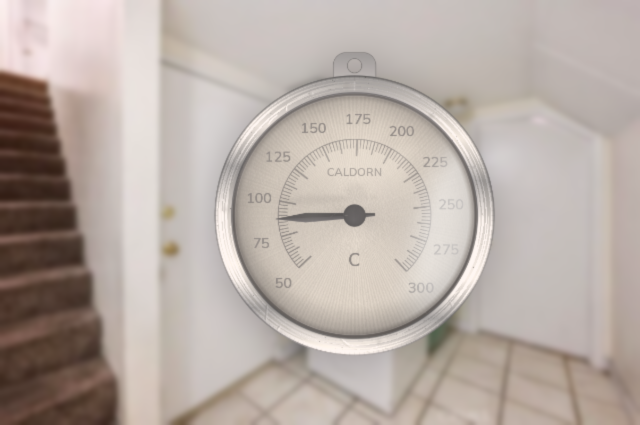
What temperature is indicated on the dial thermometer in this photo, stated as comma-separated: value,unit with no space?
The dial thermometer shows 87.5,°C
